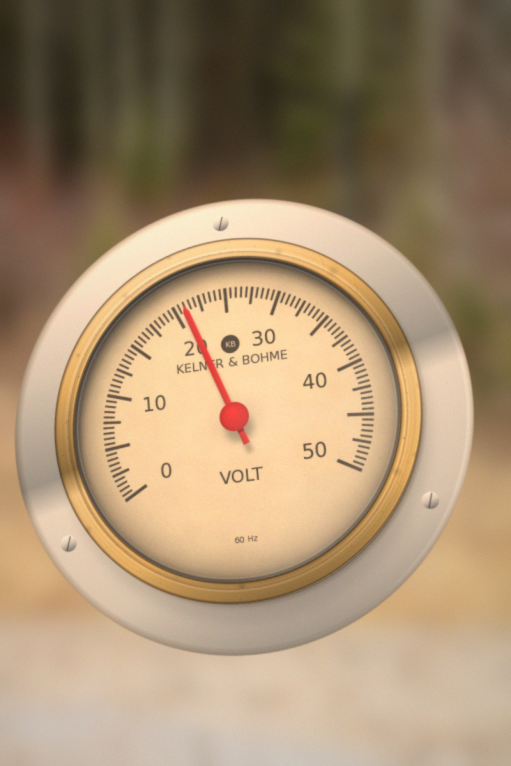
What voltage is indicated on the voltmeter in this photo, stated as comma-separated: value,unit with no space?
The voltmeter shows 21,V
